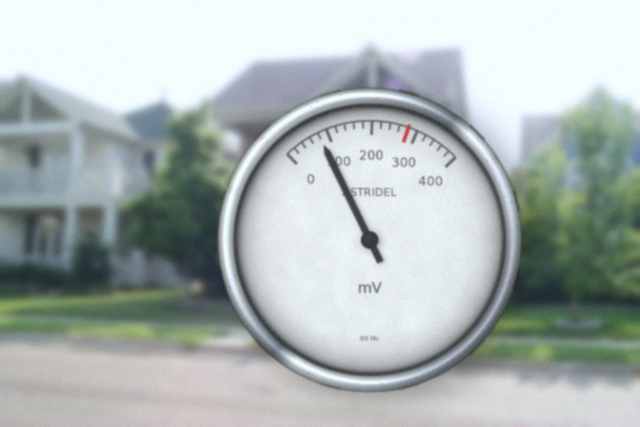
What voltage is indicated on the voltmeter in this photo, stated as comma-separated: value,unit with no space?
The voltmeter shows 80,mV
